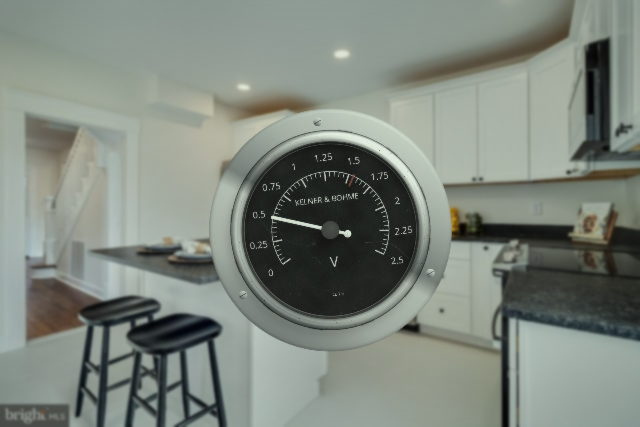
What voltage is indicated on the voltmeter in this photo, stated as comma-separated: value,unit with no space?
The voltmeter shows 0.5,V
